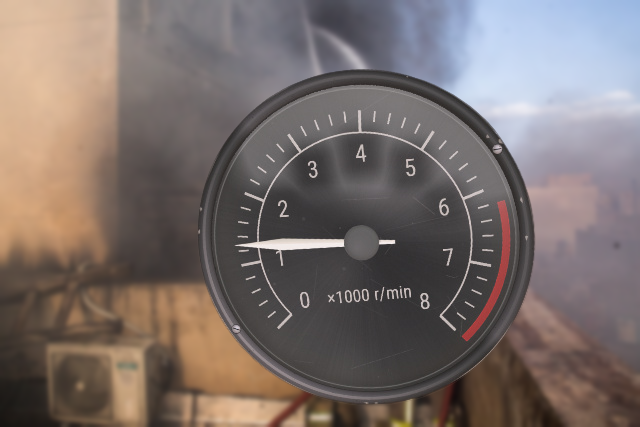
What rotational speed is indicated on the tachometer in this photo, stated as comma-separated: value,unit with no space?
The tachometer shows 1300,rpm
